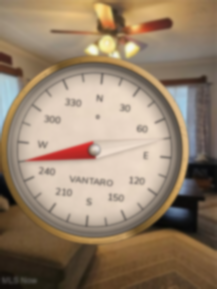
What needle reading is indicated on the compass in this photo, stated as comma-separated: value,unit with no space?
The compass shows 255,°
